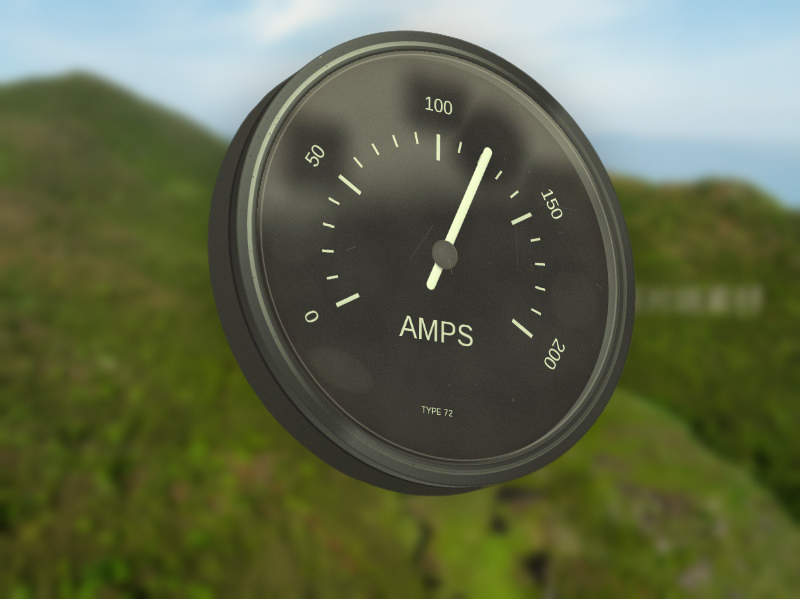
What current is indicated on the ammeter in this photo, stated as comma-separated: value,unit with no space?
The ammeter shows 120,A
